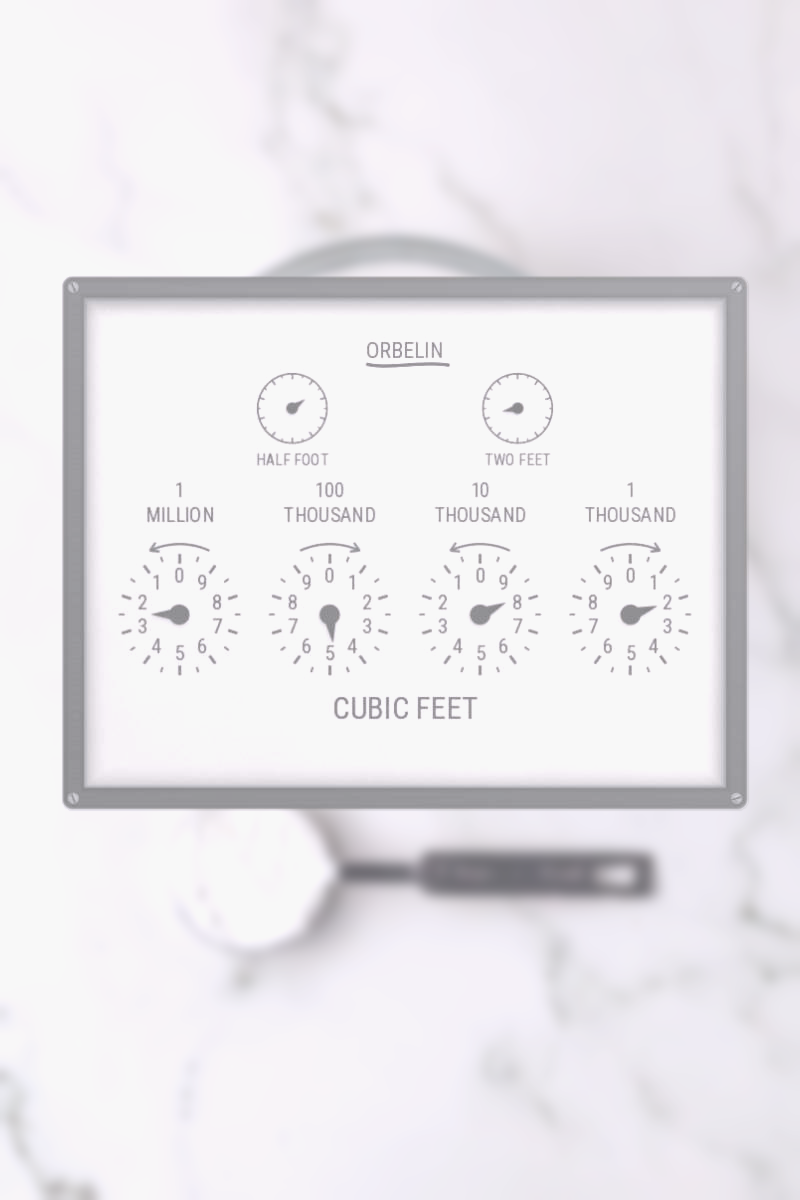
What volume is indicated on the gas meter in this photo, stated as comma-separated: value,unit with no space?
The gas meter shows 248200,ft³
